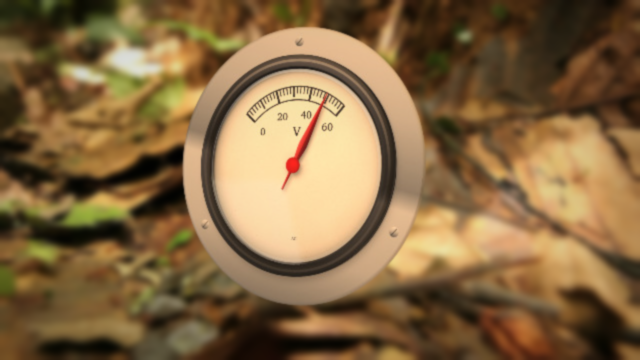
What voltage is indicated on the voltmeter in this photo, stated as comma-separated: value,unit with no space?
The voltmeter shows 50,V
